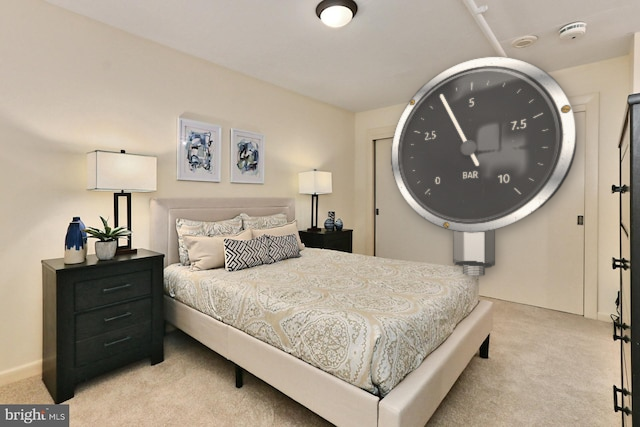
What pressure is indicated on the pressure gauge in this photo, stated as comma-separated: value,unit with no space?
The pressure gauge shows 4,bar
